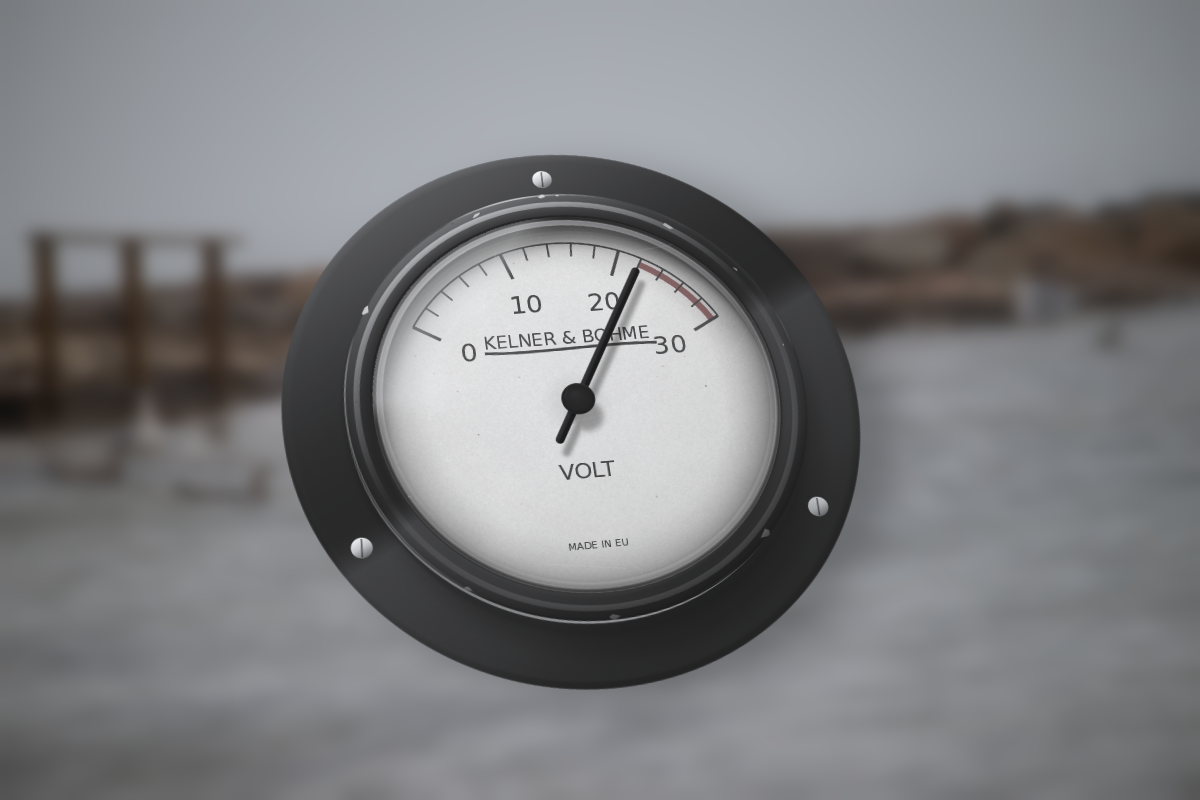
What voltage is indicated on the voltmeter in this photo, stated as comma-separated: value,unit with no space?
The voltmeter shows 22,V
